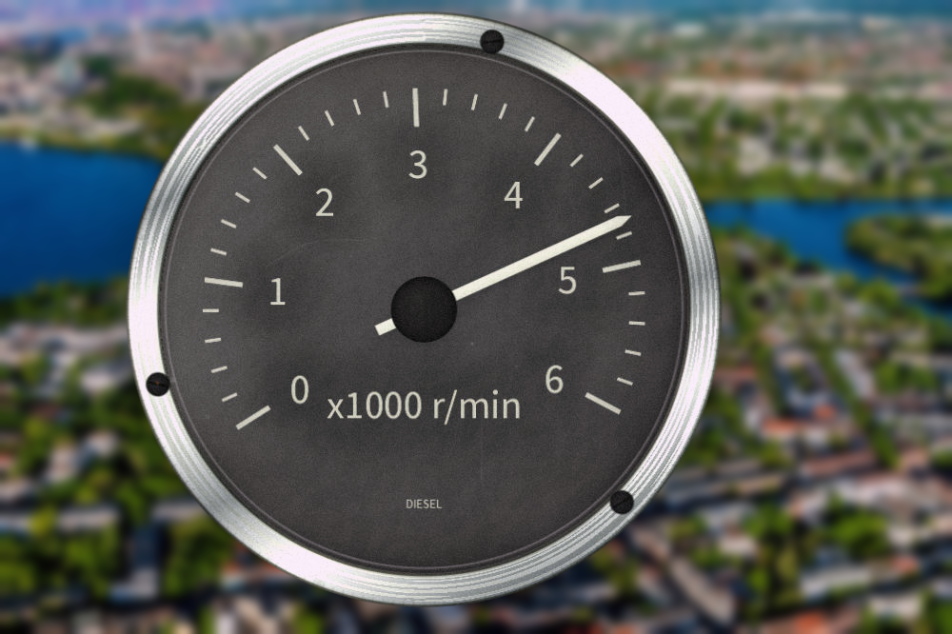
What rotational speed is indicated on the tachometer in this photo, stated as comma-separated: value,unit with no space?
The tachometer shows 4700,rpm
